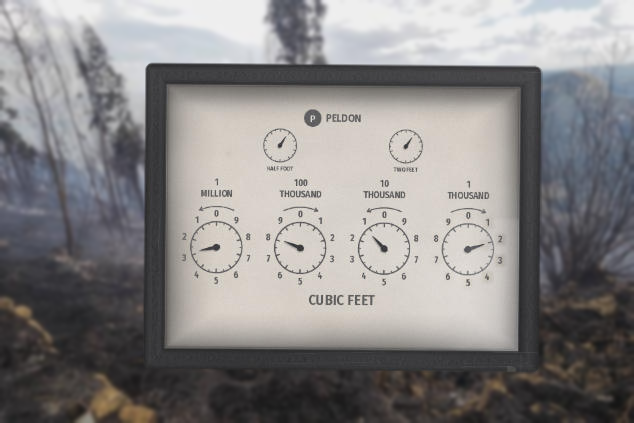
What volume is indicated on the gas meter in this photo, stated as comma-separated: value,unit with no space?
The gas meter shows 281200,ft³
